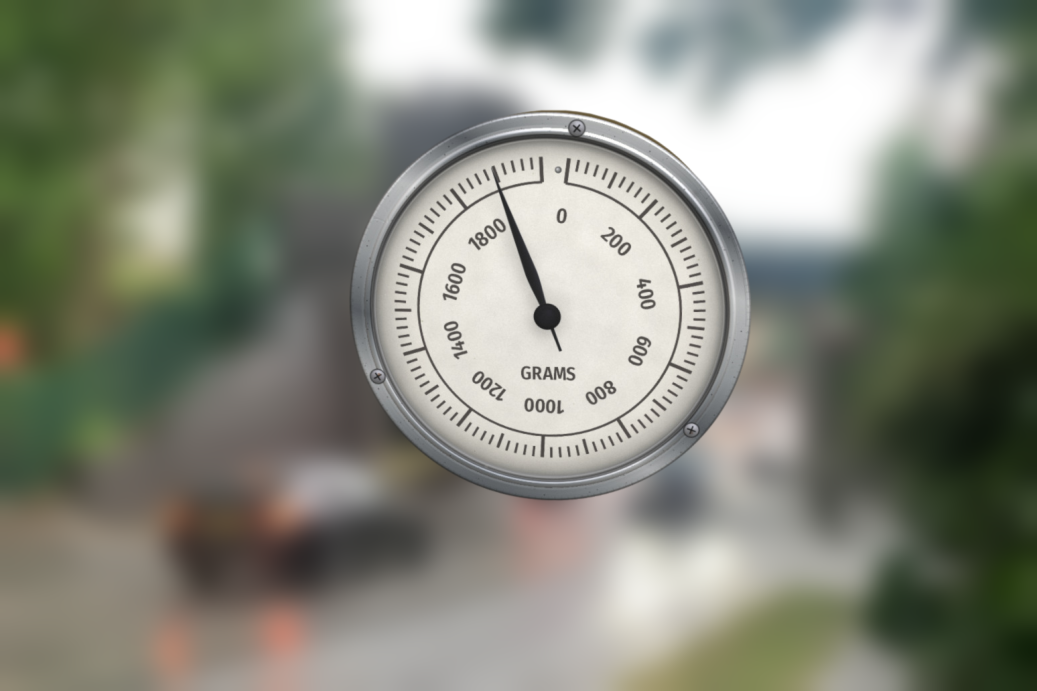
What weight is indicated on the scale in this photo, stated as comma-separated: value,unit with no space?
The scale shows 1900,g
